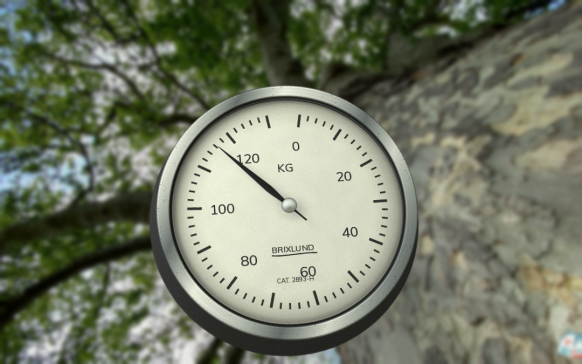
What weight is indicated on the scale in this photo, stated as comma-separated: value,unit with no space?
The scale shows 116,kg
